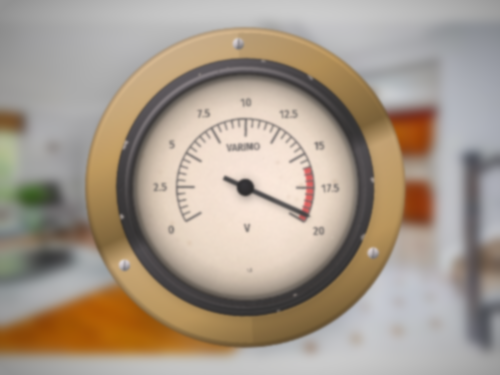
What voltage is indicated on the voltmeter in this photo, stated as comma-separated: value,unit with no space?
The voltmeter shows 19.5,V
